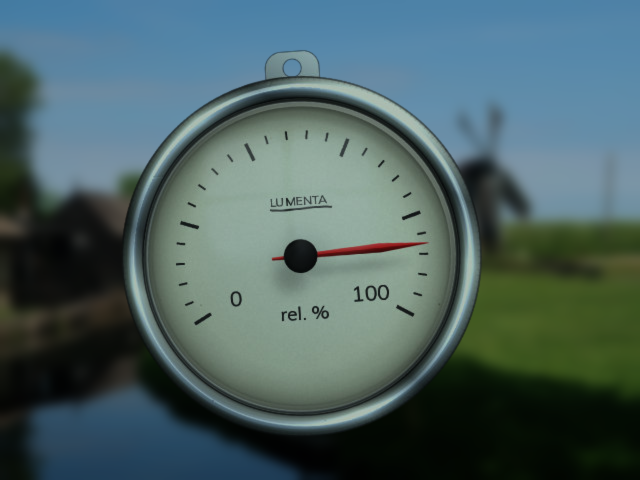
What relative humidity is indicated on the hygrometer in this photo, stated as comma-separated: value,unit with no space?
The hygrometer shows 86,%
